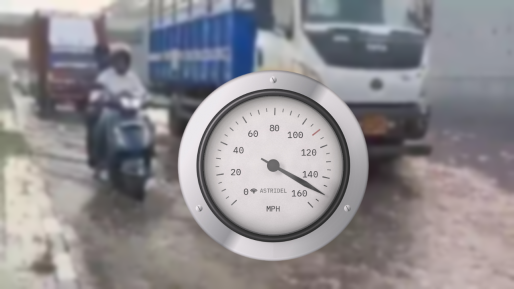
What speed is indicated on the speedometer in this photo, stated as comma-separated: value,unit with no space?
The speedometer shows 150,mph
